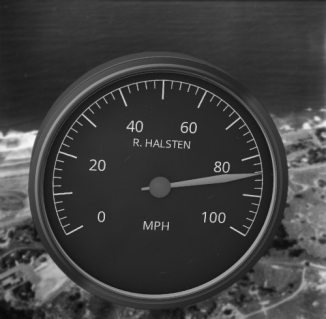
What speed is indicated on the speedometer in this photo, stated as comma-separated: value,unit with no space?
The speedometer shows 84,mph
